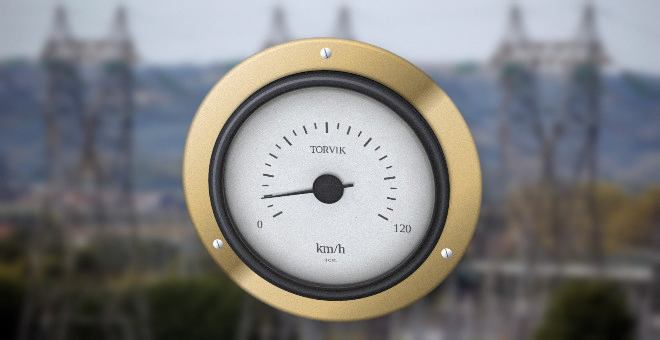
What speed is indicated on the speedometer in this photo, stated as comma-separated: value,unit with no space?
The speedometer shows 10,km/h
